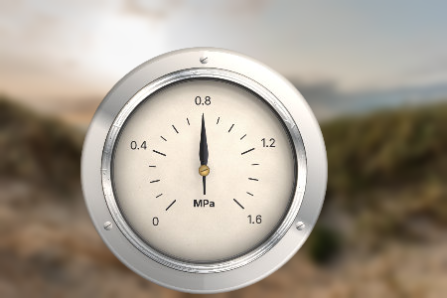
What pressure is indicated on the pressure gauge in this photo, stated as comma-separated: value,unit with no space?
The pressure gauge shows 0.8,MPa
